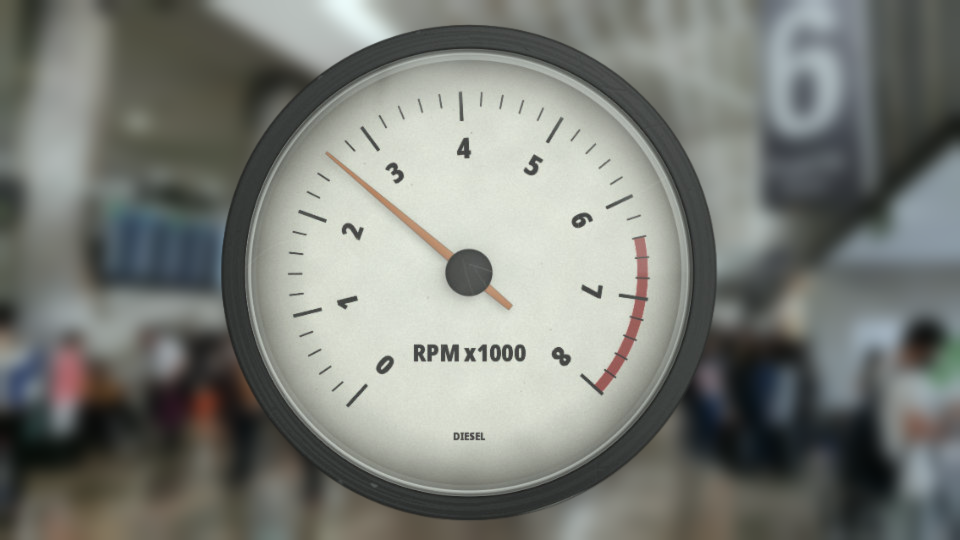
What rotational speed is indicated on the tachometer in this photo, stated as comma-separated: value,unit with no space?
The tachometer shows 2600,rpm
